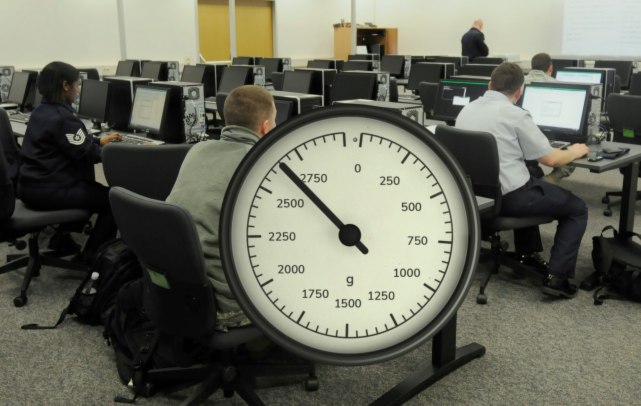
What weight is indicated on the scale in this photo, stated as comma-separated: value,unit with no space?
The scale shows 2650,g
